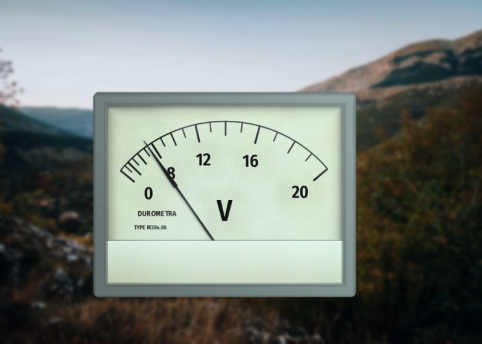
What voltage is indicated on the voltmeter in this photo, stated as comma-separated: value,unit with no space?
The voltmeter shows 7.5,V
